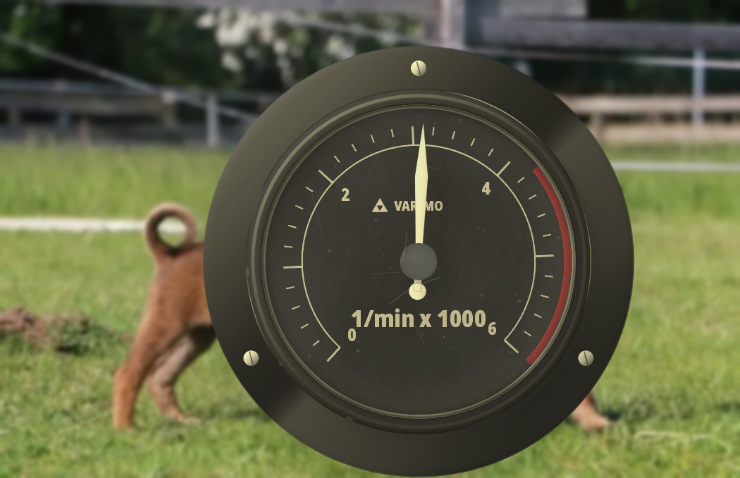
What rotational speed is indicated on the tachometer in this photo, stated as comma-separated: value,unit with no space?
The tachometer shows 3100,rpm
